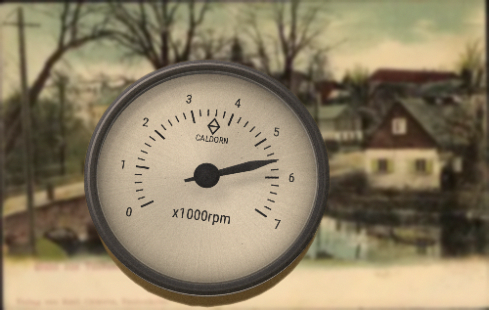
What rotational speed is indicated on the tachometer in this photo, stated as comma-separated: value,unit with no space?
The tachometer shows 5600,rpm
